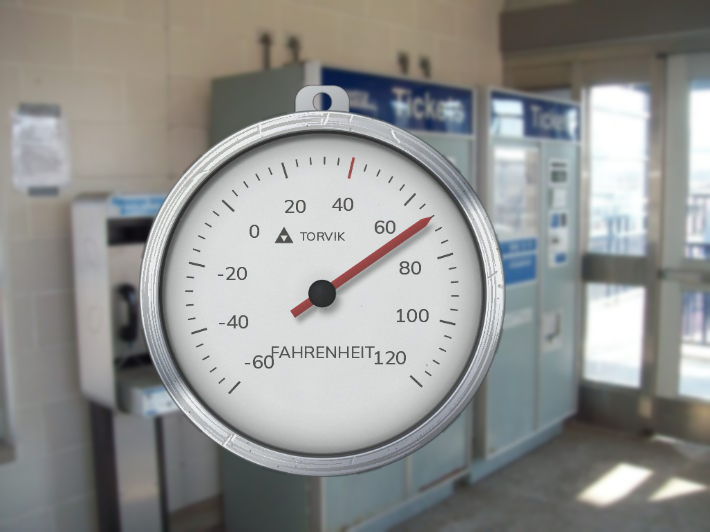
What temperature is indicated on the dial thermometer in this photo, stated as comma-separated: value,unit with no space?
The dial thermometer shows 68,°F
